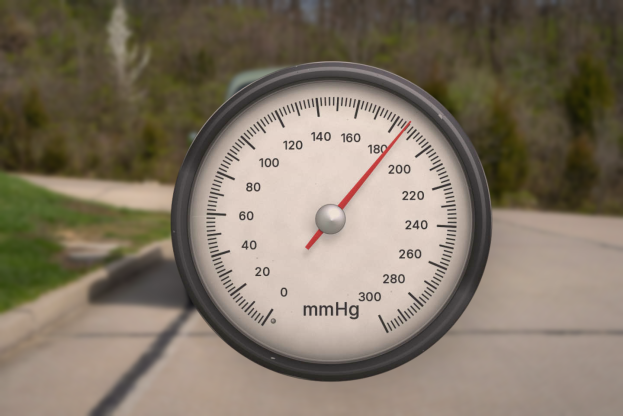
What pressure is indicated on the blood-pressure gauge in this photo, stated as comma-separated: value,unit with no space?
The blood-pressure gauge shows 186,mmHg
